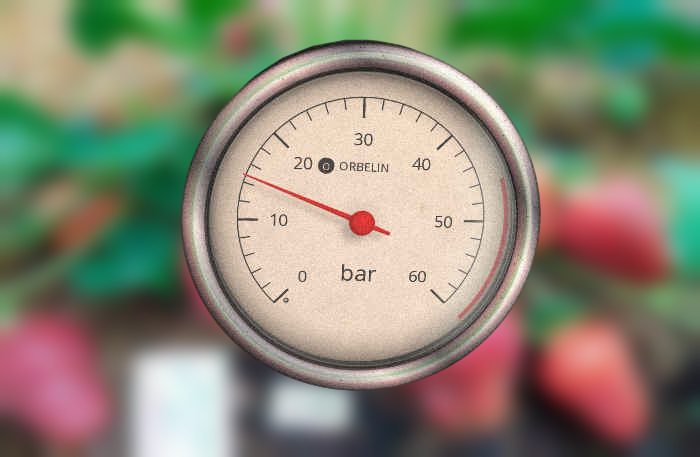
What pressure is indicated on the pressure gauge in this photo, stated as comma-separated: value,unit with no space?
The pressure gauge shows 15,bar
